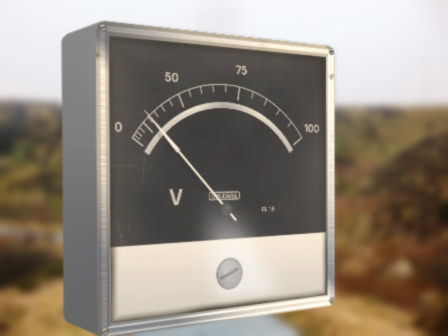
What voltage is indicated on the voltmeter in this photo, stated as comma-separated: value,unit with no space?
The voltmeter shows 30,V
